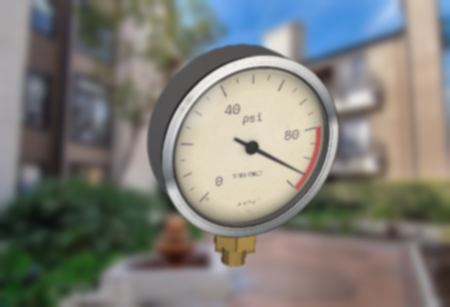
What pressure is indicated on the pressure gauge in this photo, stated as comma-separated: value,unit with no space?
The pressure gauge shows 95,psi
